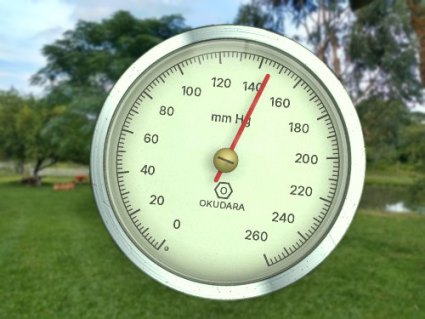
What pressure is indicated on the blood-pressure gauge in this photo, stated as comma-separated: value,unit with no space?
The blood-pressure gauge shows 146,mmHg
